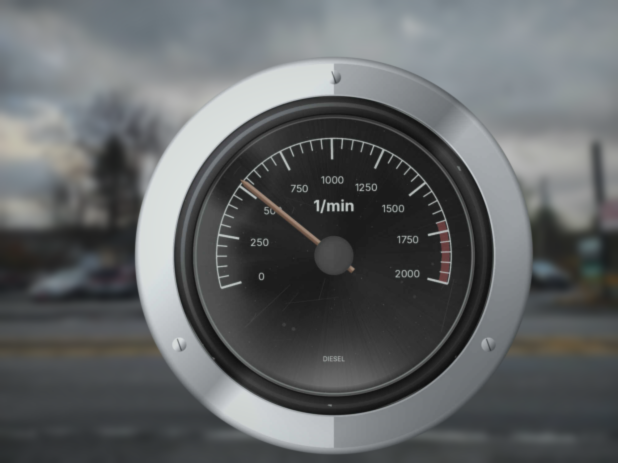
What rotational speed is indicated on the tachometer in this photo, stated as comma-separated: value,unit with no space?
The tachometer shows 525,rpm
